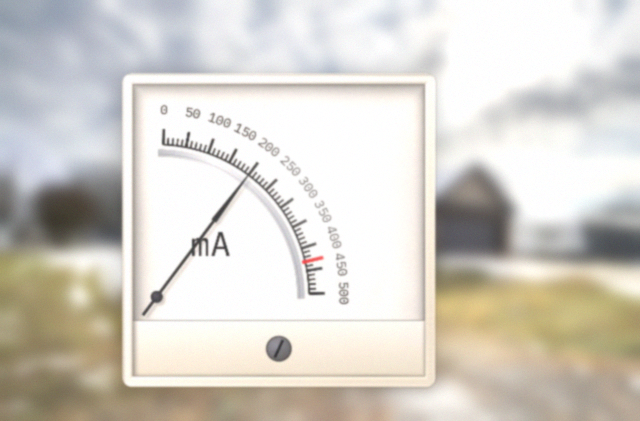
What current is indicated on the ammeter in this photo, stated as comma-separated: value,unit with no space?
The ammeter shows 200,mA
